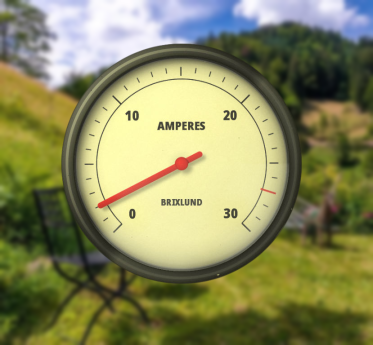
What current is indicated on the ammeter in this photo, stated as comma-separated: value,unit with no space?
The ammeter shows 2,A
